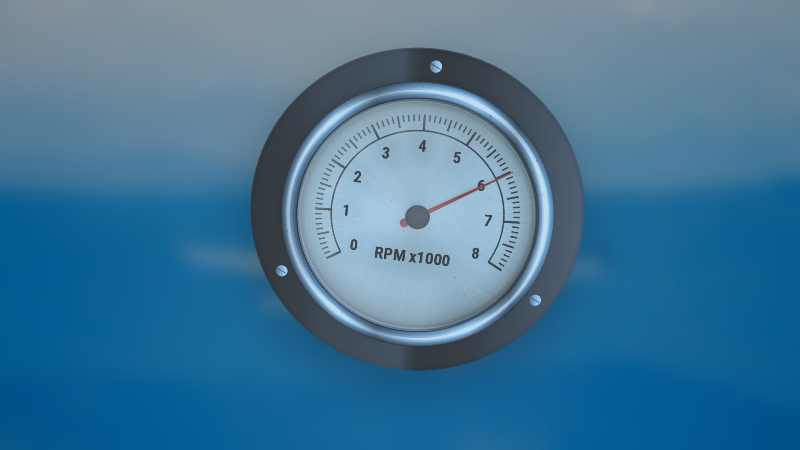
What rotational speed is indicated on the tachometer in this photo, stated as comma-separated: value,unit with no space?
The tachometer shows 6000,rpm
